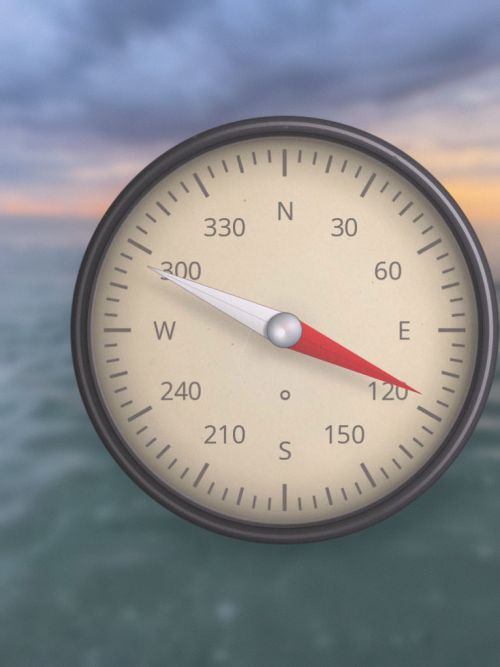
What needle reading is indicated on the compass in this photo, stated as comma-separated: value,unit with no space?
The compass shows 115,°
